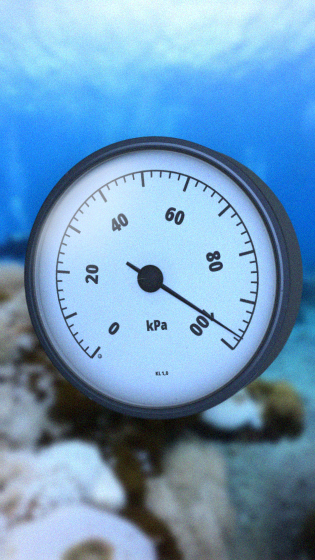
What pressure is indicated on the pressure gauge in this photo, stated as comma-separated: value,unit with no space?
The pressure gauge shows 97,kPa
